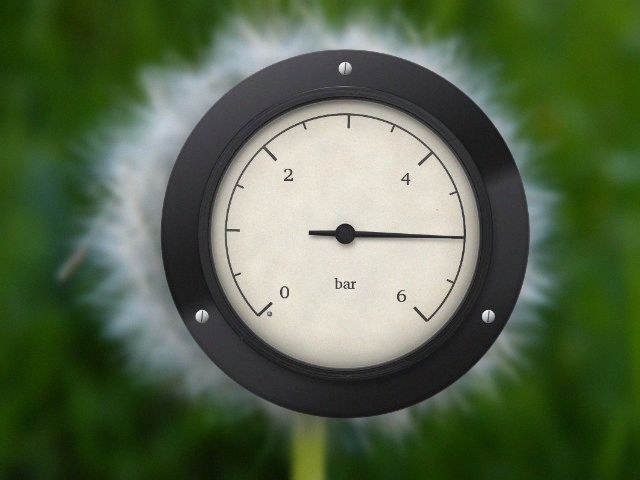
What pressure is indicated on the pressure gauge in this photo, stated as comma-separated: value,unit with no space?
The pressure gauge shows 5,bar
